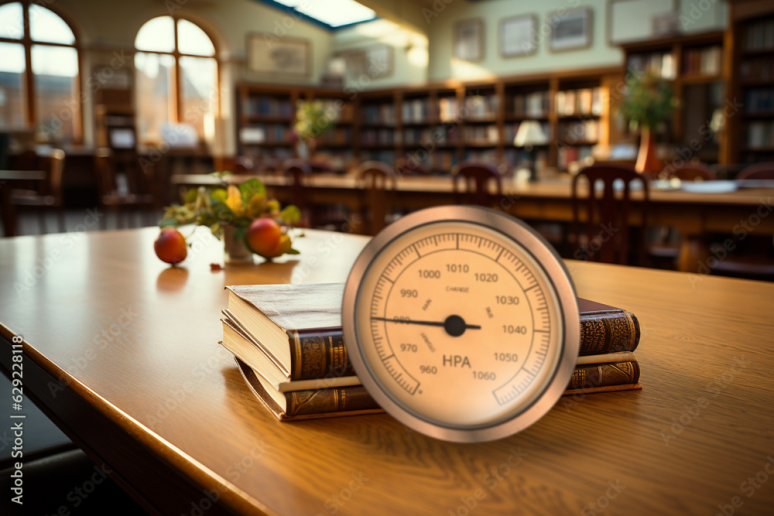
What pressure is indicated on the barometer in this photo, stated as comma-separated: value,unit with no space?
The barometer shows 980,hPa
